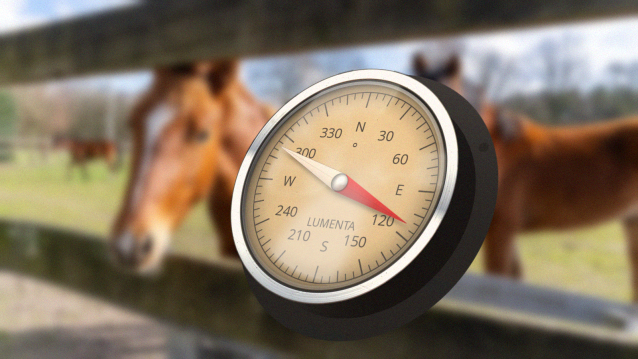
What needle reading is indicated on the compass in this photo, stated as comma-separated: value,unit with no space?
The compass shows 112.5,°
